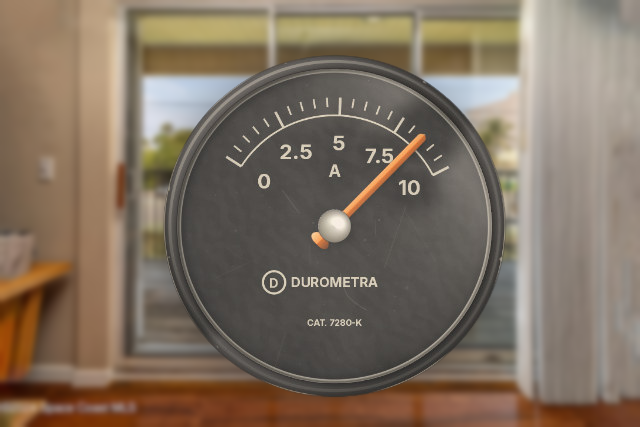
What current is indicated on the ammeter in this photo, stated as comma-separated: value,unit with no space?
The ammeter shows 8.5,A
